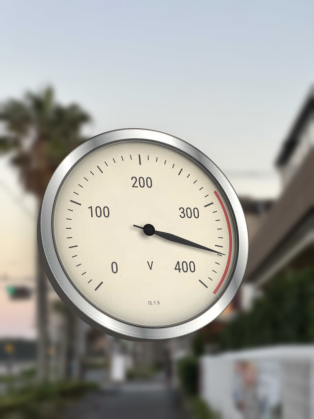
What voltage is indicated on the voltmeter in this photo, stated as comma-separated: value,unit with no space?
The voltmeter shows 360,V
